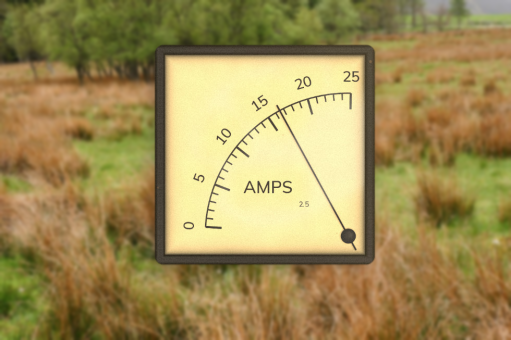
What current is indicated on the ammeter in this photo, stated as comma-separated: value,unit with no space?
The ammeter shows 16.5,A
